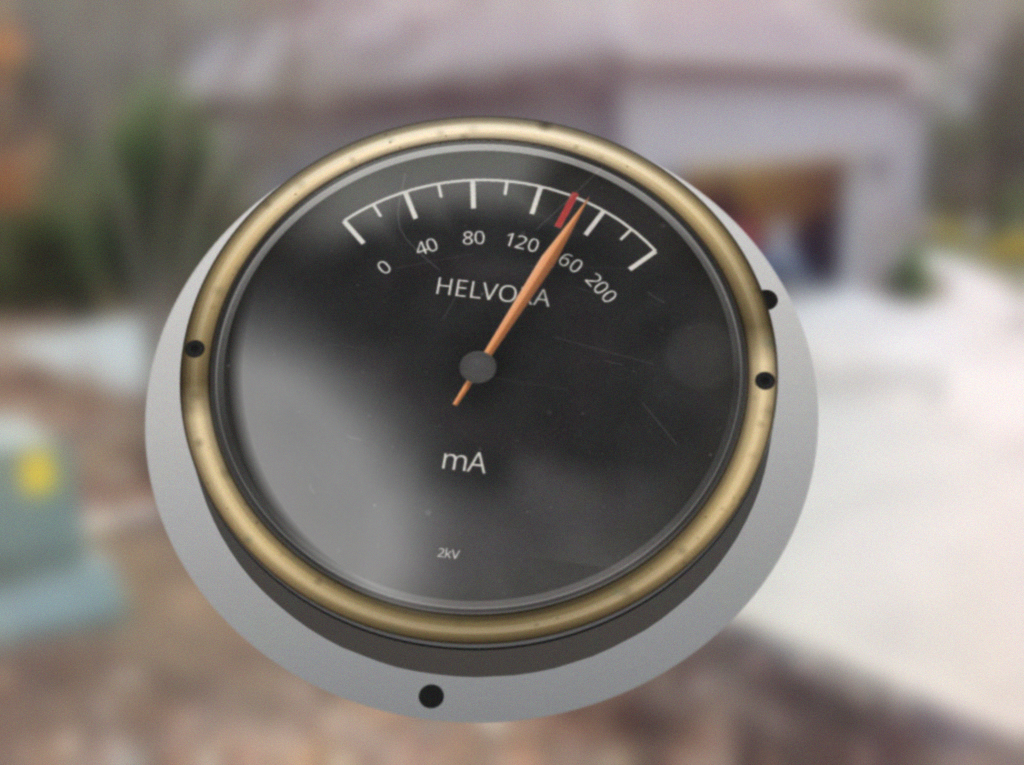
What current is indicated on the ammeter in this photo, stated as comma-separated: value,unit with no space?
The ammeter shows 150,mA
